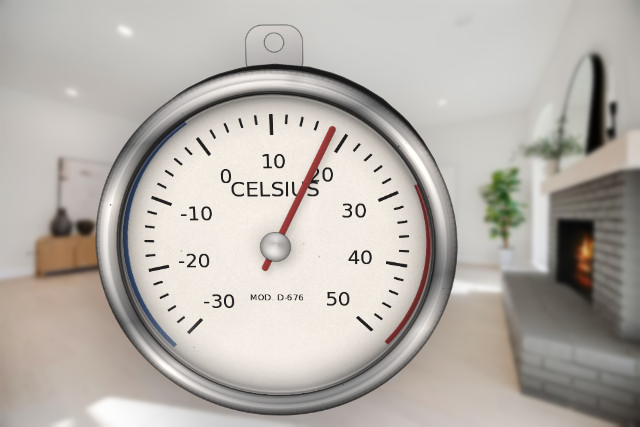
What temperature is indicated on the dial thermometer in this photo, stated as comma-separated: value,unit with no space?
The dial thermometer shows 18,°C
